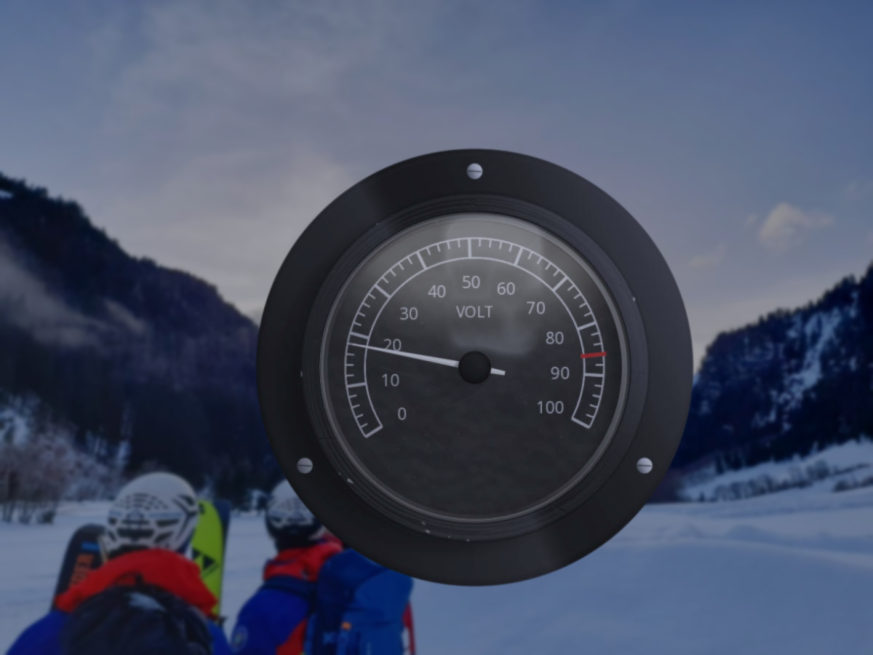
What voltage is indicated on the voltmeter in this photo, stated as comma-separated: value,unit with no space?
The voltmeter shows 18,V
